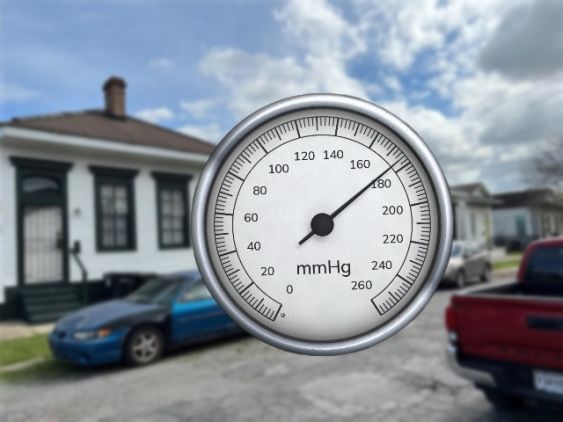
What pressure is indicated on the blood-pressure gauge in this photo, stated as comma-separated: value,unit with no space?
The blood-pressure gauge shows 176,mmHg
